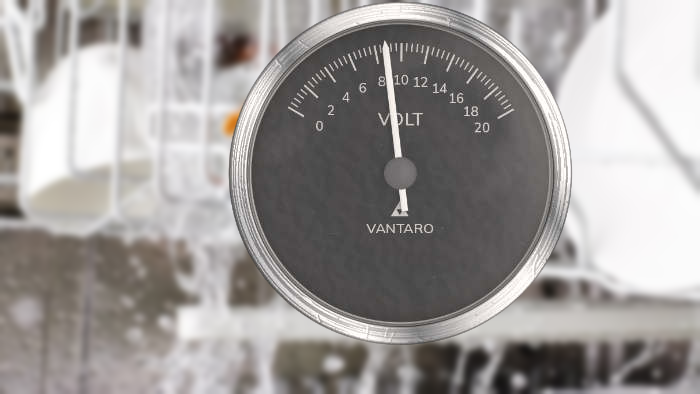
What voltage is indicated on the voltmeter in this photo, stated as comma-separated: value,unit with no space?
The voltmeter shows 8.8,V
